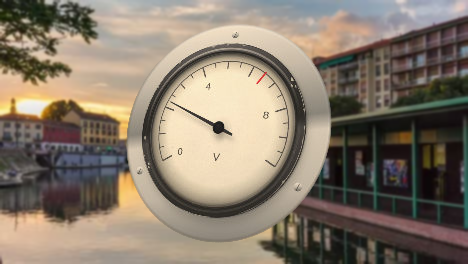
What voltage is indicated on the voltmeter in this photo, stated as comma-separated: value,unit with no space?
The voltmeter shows 2.25,V
